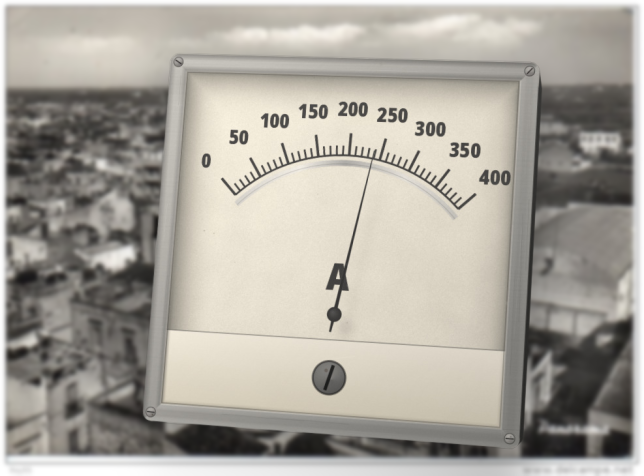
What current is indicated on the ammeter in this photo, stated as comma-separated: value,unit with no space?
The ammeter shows 240,A
